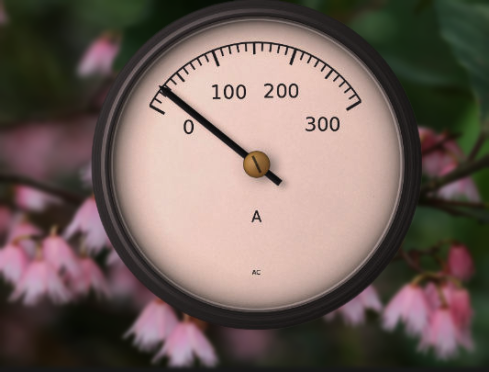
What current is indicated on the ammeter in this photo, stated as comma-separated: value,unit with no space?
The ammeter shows 25,A
